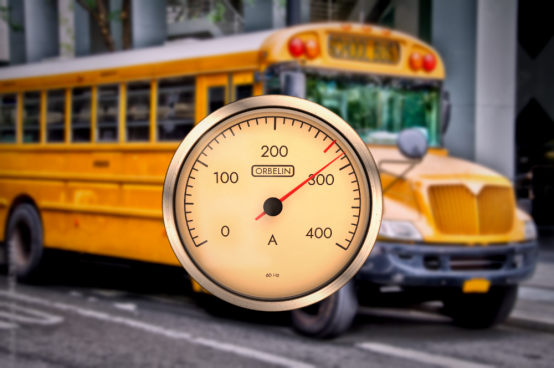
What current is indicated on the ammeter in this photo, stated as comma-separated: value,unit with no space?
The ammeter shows 285,A
